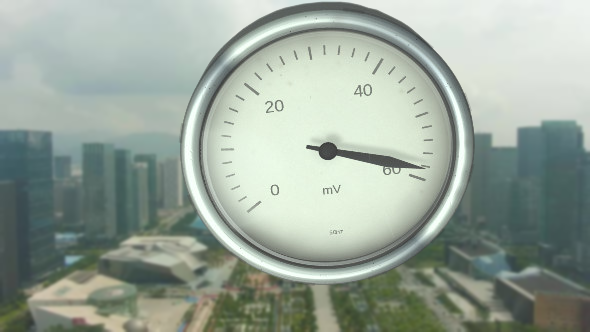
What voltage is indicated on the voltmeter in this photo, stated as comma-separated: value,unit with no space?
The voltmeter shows 58,mV
